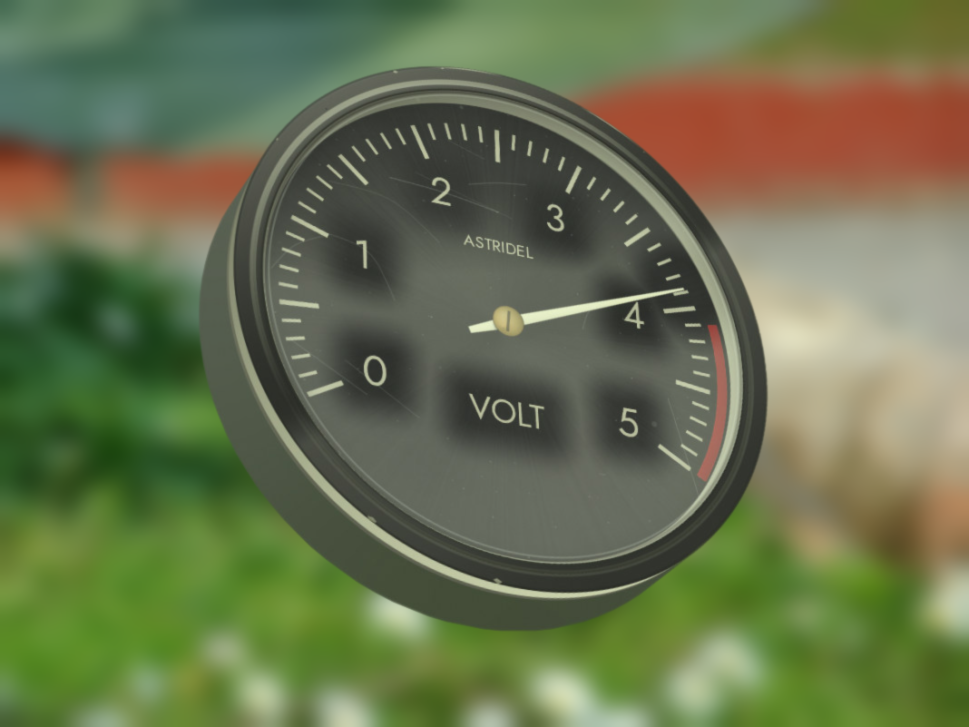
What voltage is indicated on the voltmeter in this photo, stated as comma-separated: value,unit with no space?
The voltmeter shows 3.9,V
